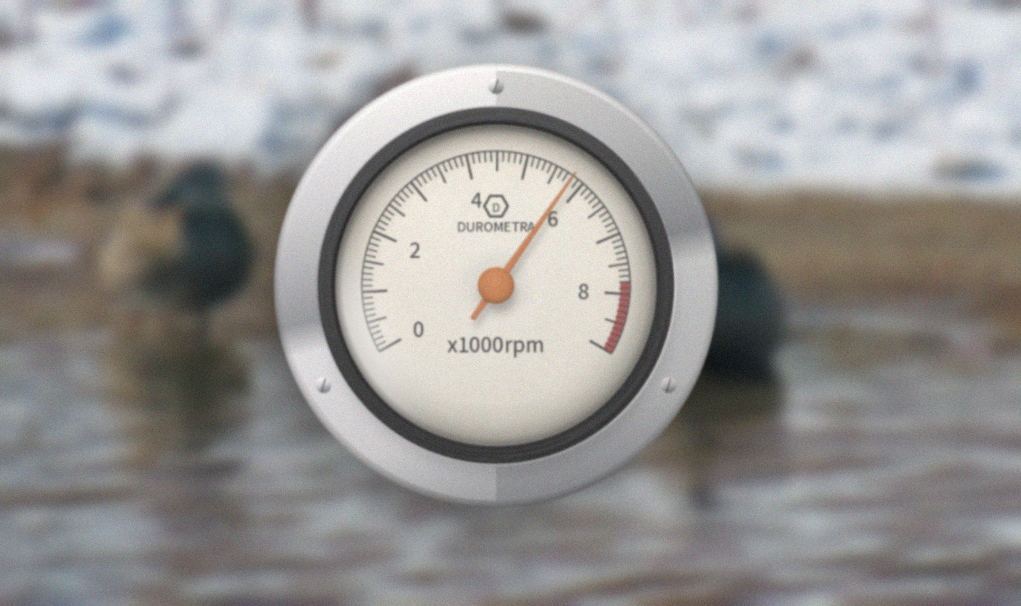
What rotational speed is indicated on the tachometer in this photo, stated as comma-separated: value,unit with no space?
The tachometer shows 5800,rpm
